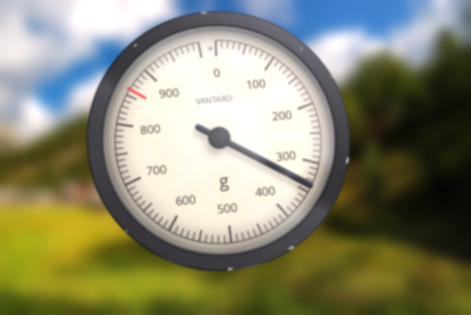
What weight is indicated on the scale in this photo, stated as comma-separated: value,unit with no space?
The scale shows 340,g
